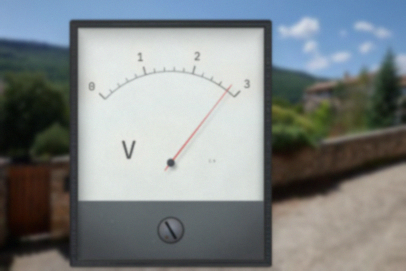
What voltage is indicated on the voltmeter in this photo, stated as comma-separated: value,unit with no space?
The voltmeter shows 2.8,V
